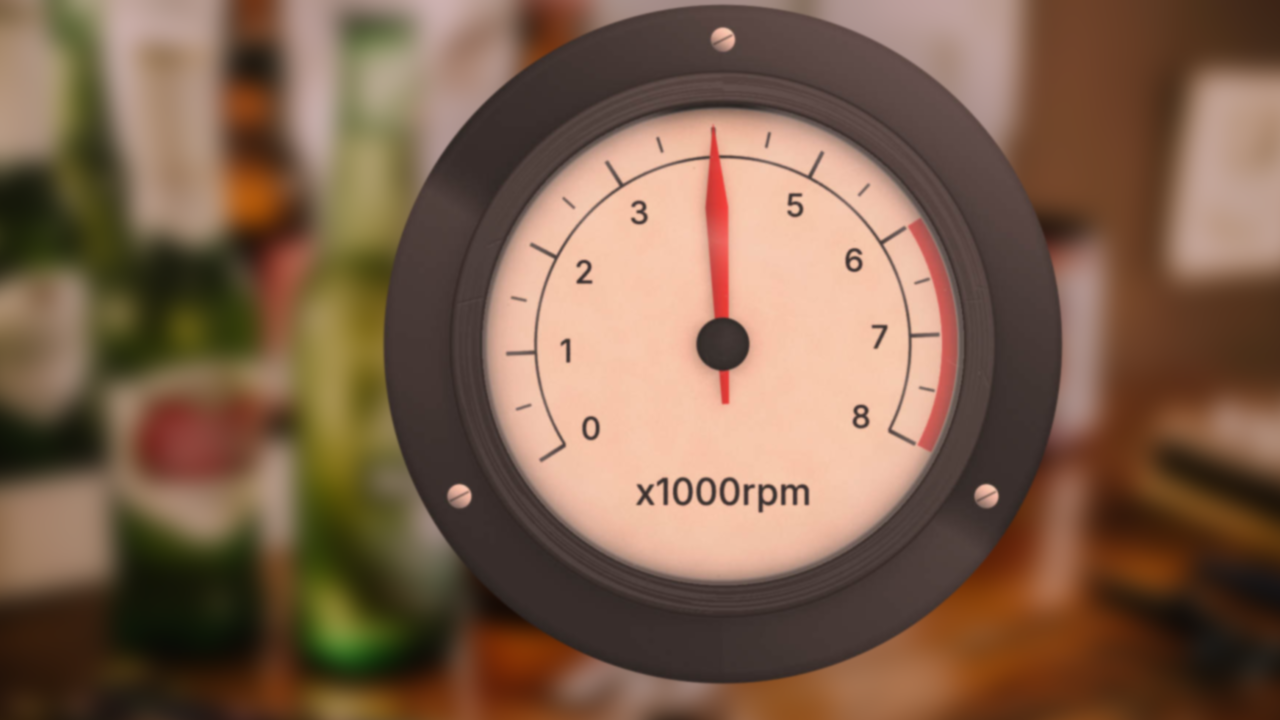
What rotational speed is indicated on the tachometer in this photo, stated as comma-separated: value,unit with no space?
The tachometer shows 4000,rpm
